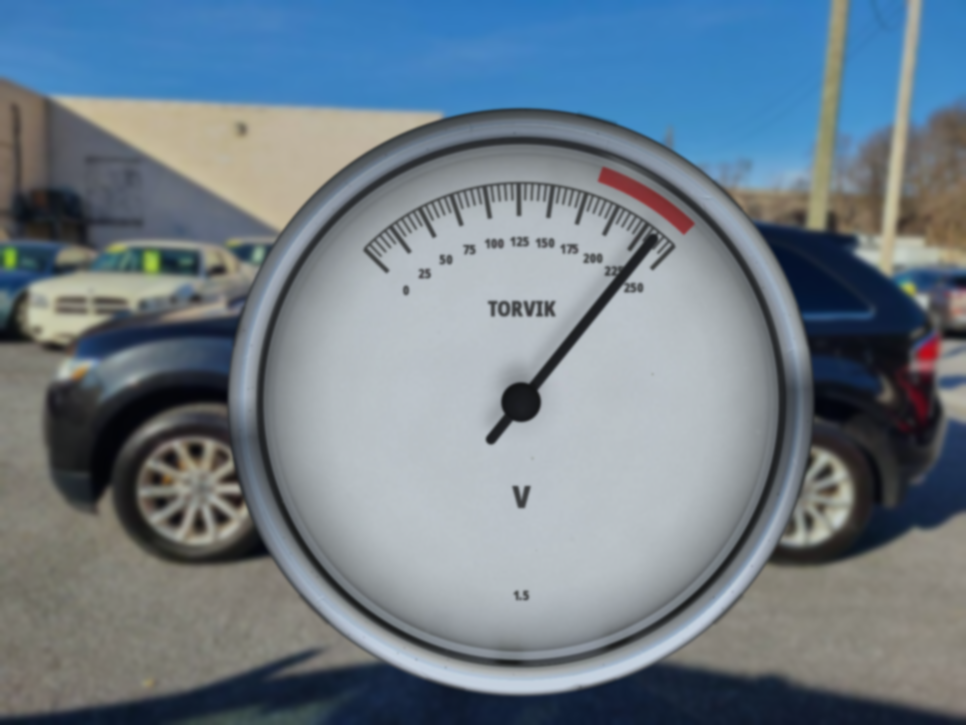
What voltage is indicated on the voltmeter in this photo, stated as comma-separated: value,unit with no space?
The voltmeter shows 235,V
